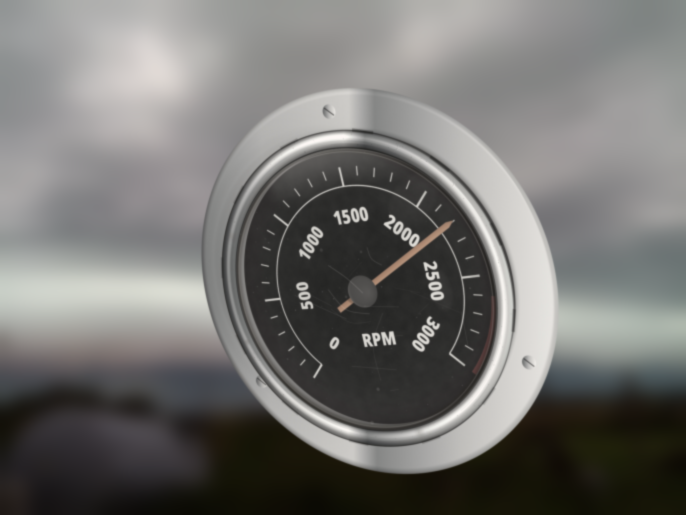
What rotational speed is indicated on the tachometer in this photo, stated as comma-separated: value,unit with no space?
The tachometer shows 2200,rpm
